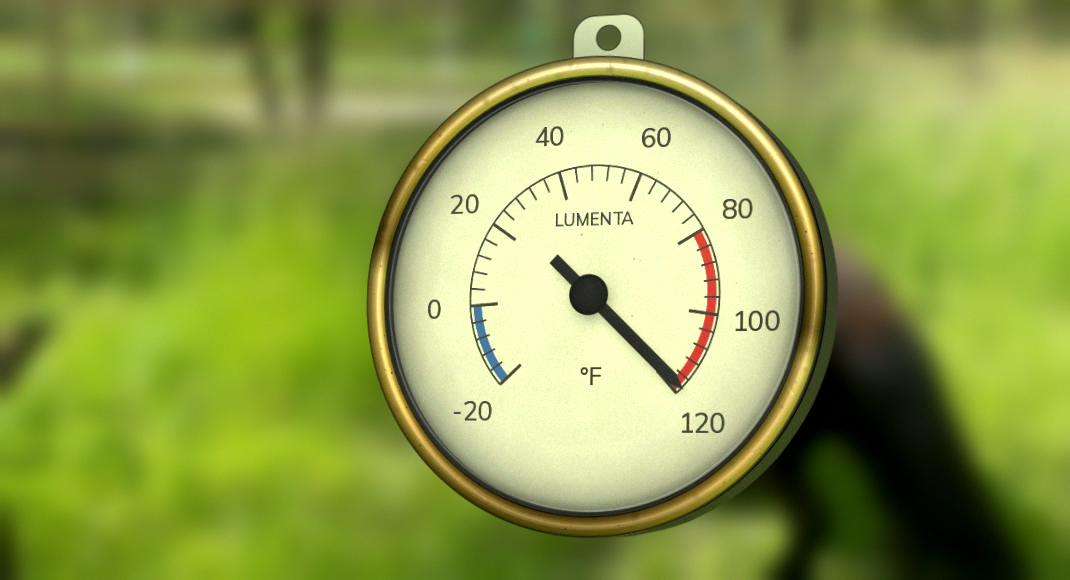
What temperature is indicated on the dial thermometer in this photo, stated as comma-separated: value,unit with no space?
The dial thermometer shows 118,°F
